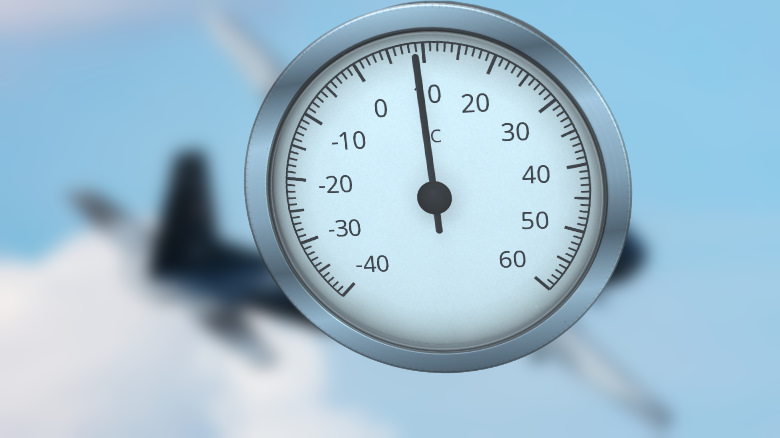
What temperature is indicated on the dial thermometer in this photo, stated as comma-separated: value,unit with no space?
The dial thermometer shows 9,°C
